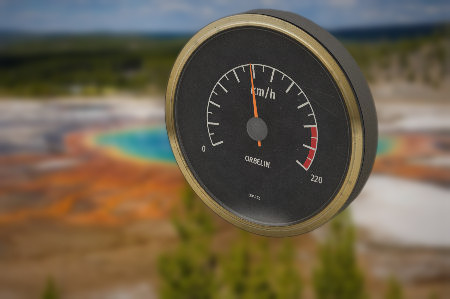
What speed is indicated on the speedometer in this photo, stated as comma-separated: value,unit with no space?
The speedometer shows 100,km/h
